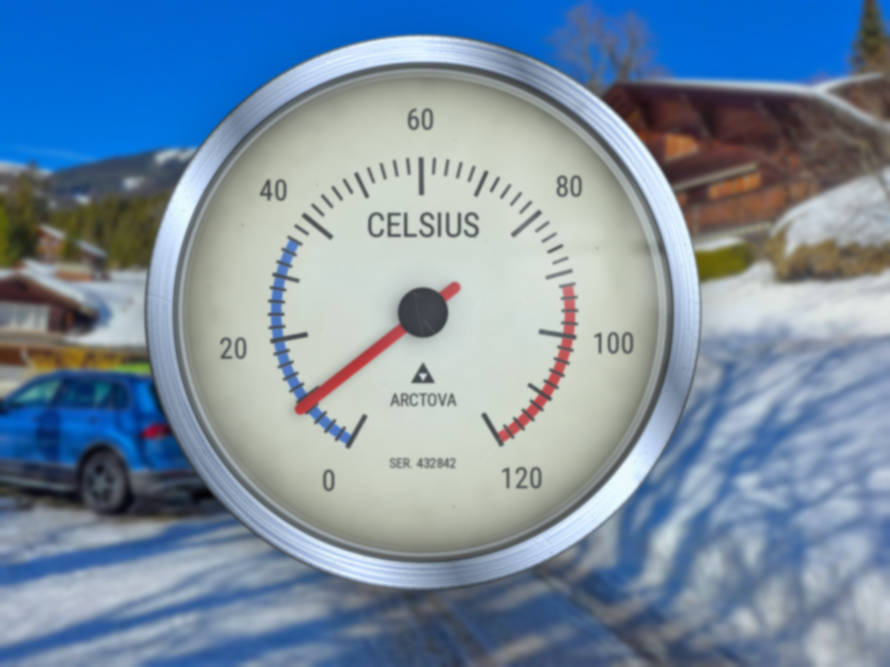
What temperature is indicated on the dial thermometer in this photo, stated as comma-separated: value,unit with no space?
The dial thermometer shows 9,°C
